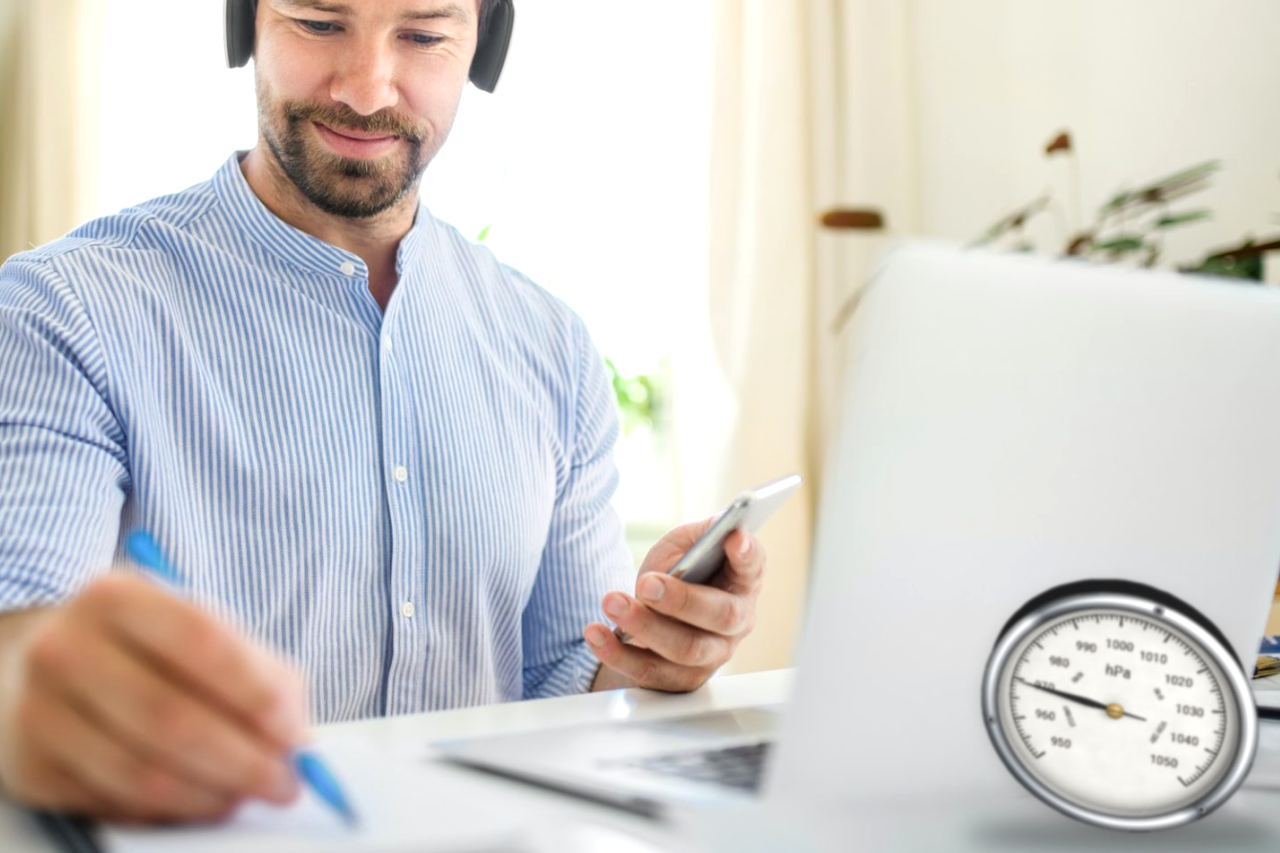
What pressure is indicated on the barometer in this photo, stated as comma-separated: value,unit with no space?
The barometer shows 970,hPa
